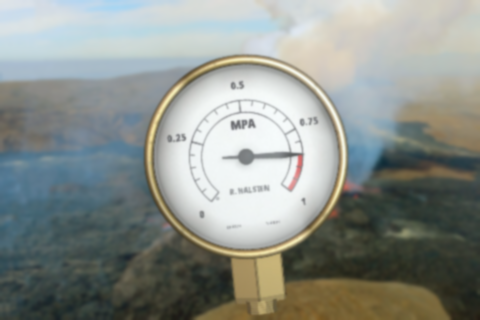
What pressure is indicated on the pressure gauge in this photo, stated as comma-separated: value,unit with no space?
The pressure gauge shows 0.85,MPa
